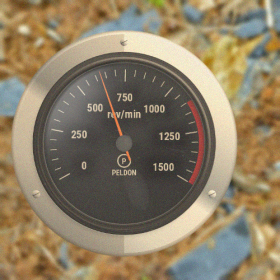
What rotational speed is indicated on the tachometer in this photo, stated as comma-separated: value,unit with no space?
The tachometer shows 625,rpm
